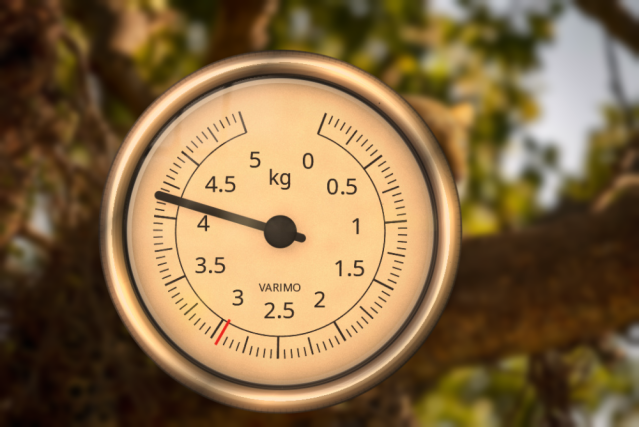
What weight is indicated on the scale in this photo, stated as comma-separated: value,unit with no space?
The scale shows 4.15,kg
